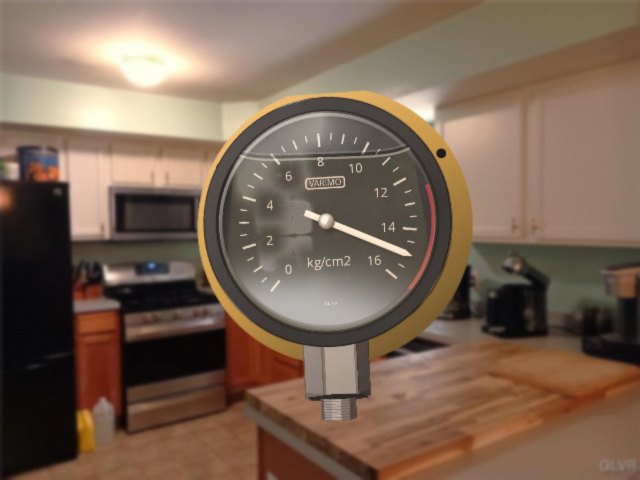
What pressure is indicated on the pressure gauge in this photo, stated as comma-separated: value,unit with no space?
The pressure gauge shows 15,kg/cm²
